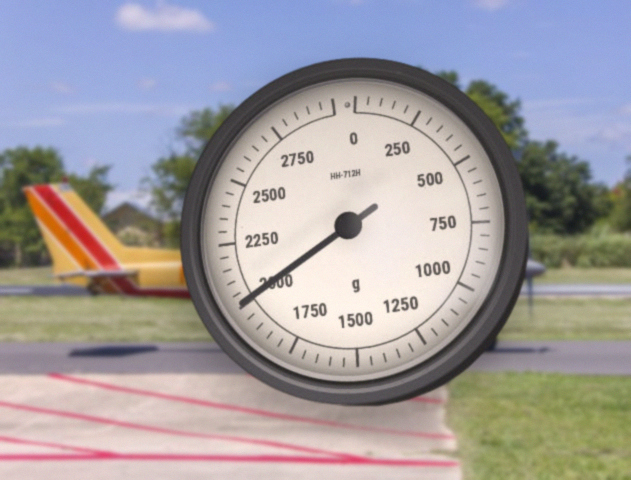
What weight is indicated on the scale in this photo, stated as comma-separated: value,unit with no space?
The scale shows 2000,g
